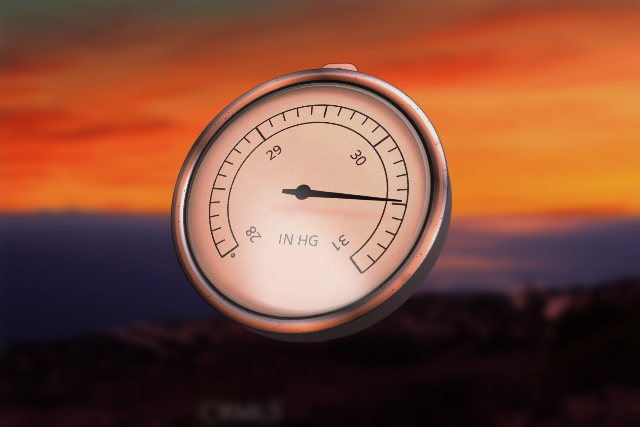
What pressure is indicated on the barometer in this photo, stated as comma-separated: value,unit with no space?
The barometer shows 30.5,inHg
